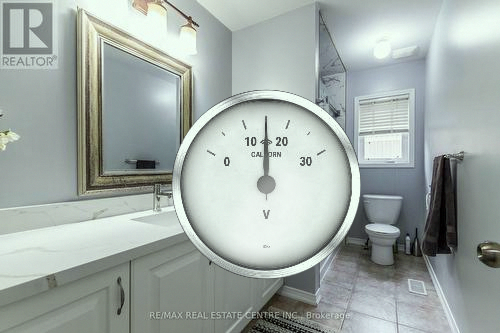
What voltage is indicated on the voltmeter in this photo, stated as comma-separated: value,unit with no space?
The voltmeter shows 15,V
